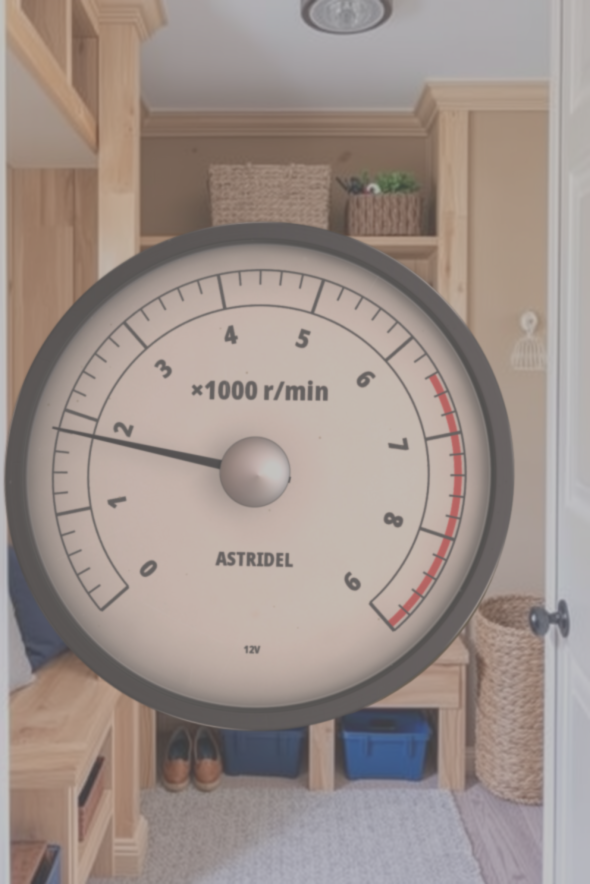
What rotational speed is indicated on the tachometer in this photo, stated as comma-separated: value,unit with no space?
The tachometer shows 1800,rpm
